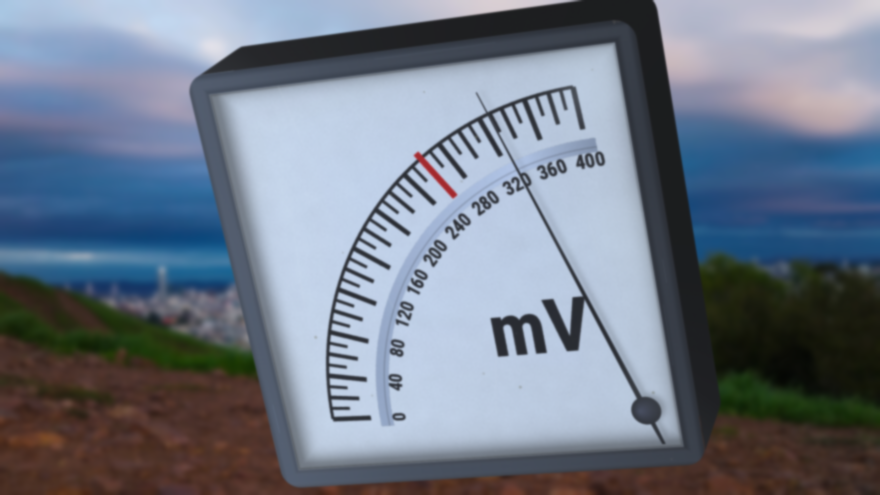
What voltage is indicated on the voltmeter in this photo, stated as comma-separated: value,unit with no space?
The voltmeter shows 330,mV
